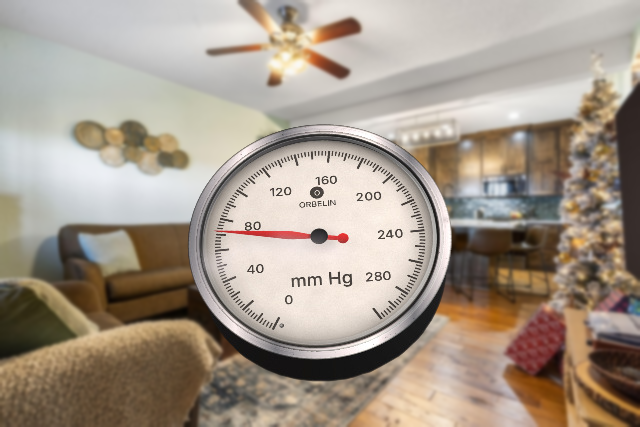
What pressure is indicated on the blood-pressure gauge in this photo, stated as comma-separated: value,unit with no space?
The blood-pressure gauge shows 70,mmHg
